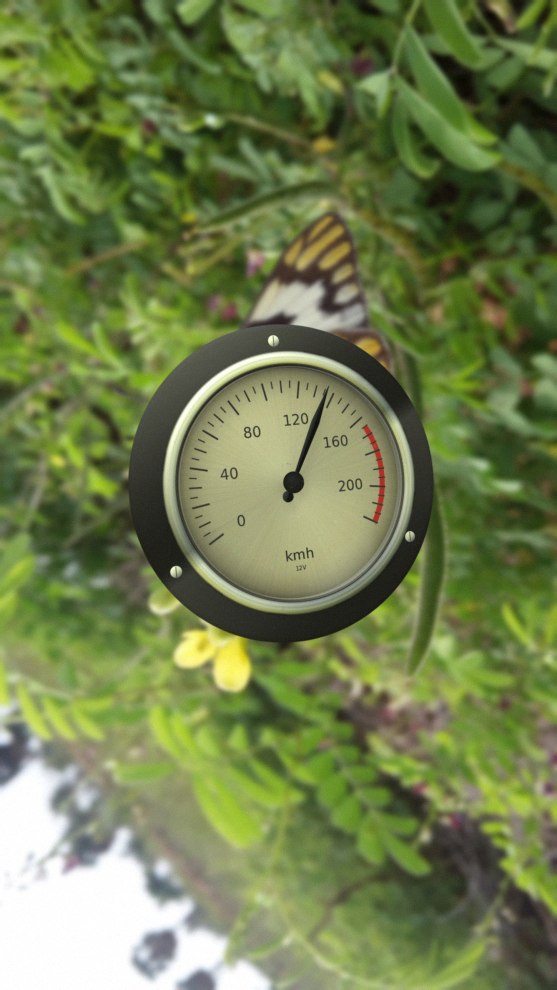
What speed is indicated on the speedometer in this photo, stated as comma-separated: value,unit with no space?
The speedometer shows 135,km/h
